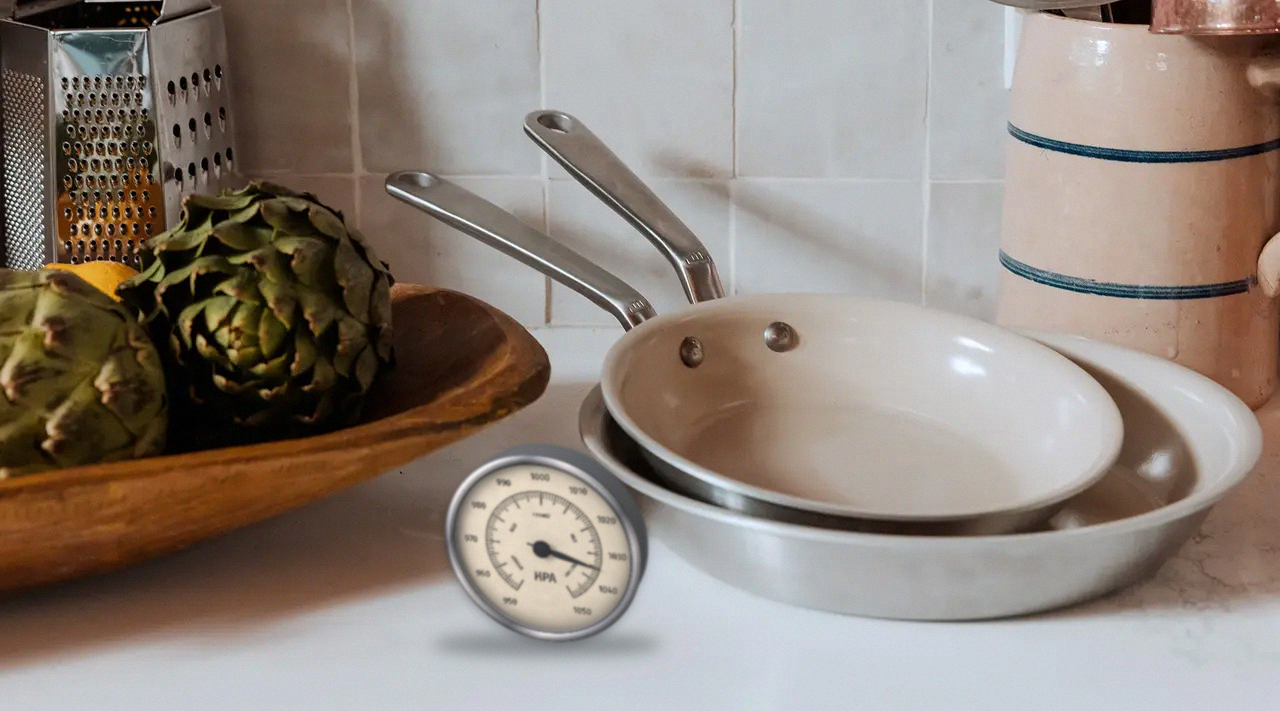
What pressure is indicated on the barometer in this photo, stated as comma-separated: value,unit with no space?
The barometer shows 1035,hPa
